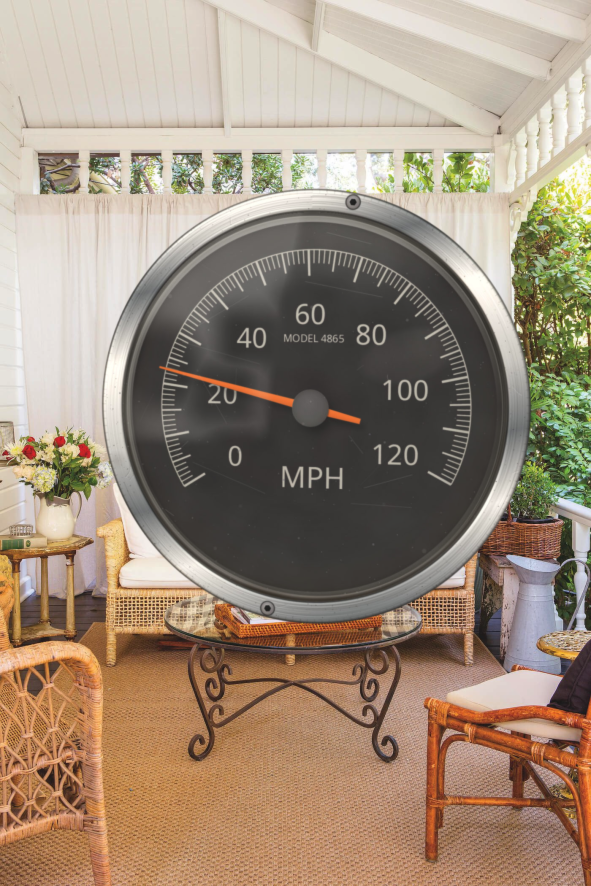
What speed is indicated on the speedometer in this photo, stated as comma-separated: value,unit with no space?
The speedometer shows 23,mph
